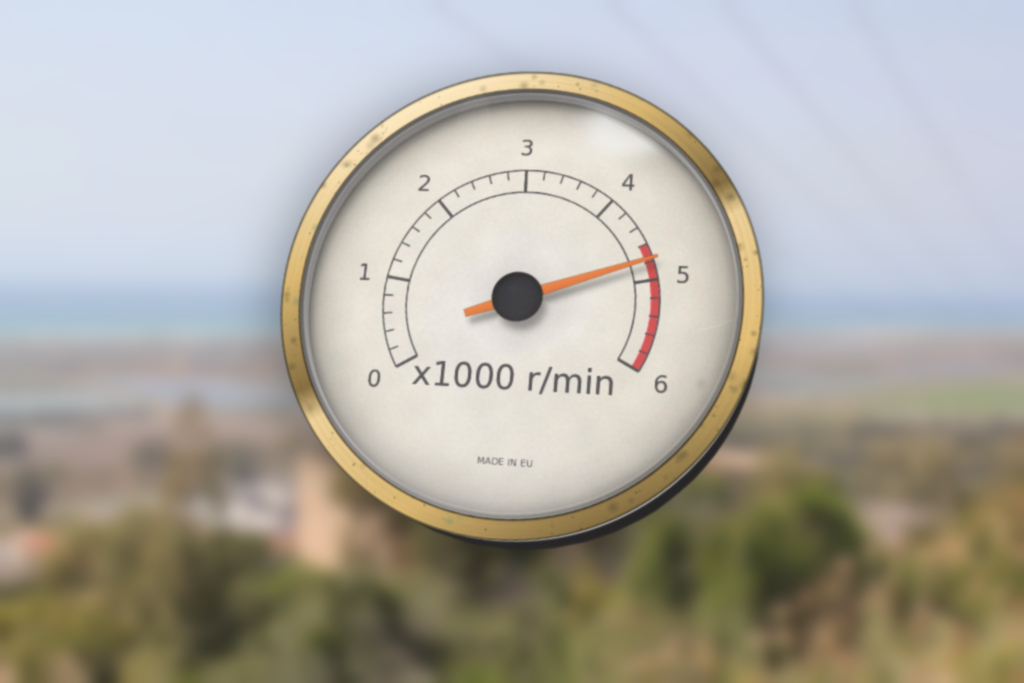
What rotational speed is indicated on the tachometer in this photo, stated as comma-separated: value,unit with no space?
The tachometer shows 4800,rpm
